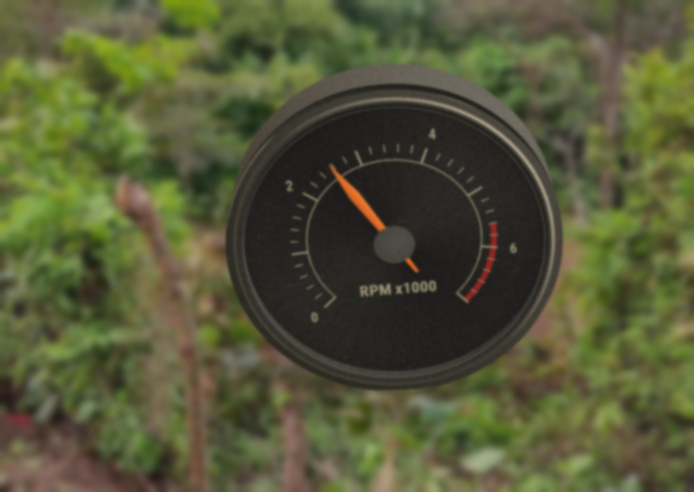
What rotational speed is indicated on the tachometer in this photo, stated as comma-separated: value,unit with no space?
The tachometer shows 2600,rpm
